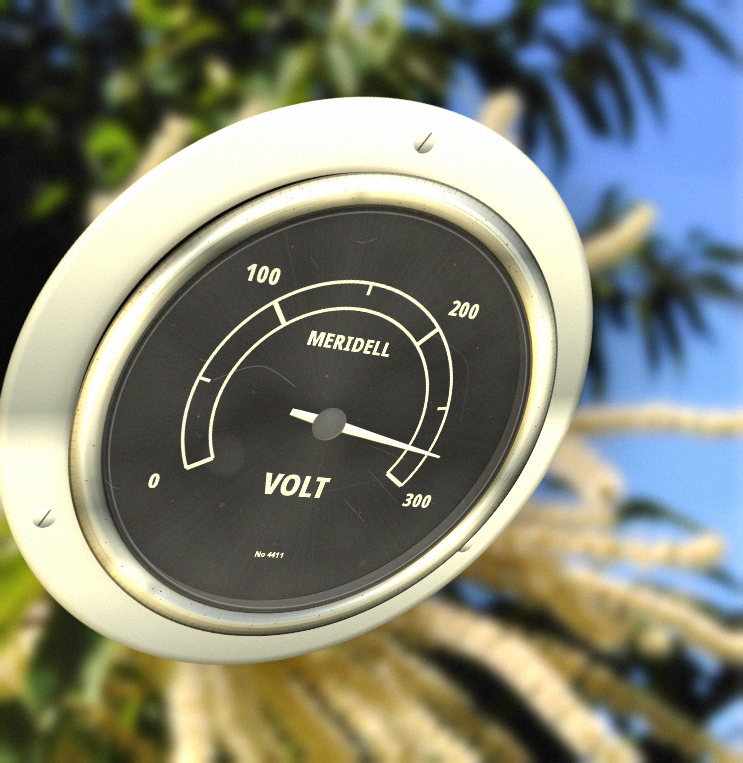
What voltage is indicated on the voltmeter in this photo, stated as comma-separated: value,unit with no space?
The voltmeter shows 275,V
